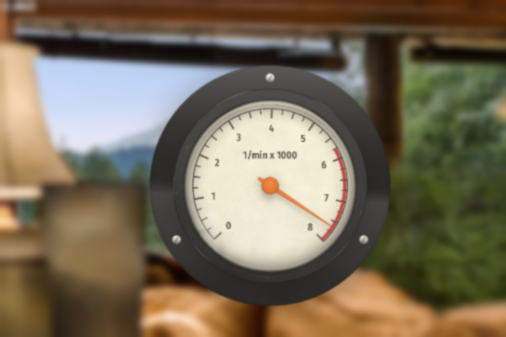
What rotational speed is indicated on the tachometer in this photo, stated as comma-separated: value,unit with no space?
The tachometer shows 7625,rpm
